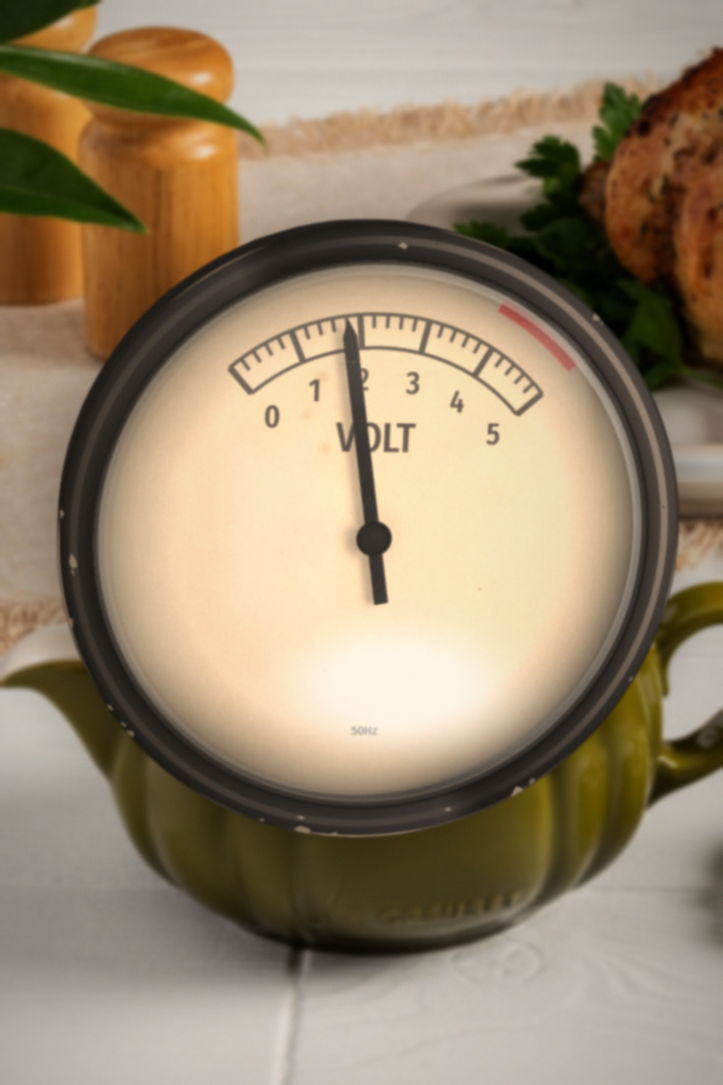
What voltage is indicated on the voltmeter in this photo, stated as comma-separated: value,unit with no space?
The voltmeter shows 1.8,V
